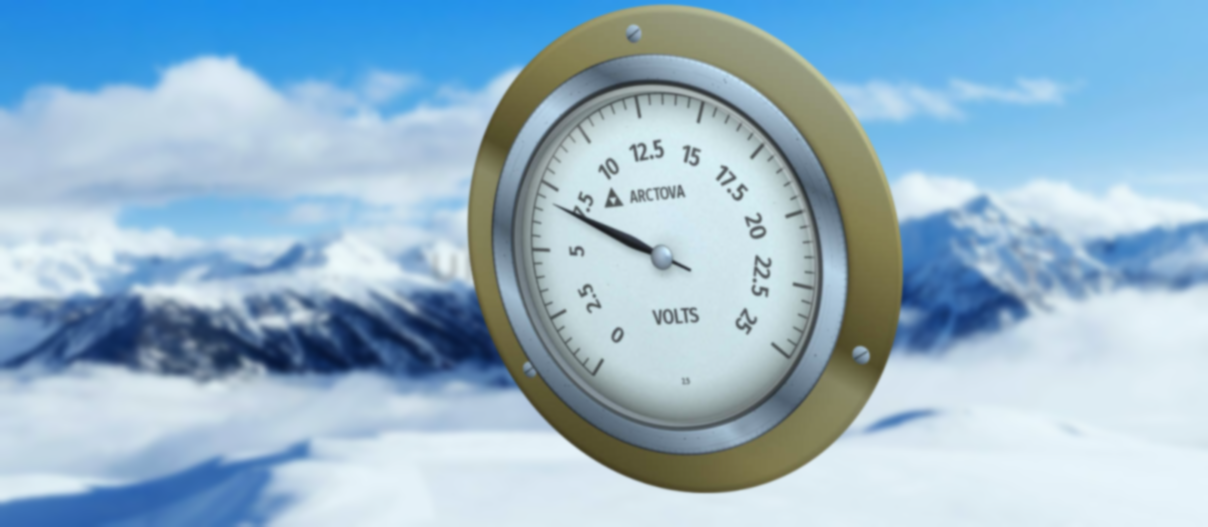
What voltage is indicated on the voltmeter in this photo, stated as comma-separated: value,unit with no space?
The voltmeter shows 7,V
